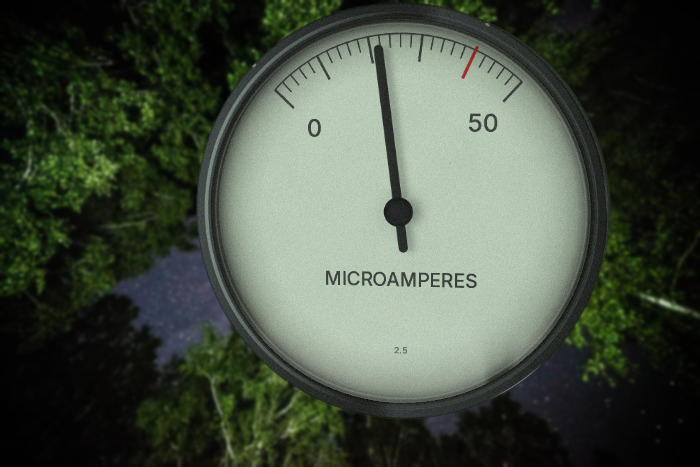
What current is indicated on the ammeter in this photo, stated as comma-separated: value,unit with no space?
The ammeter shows 22,µA
